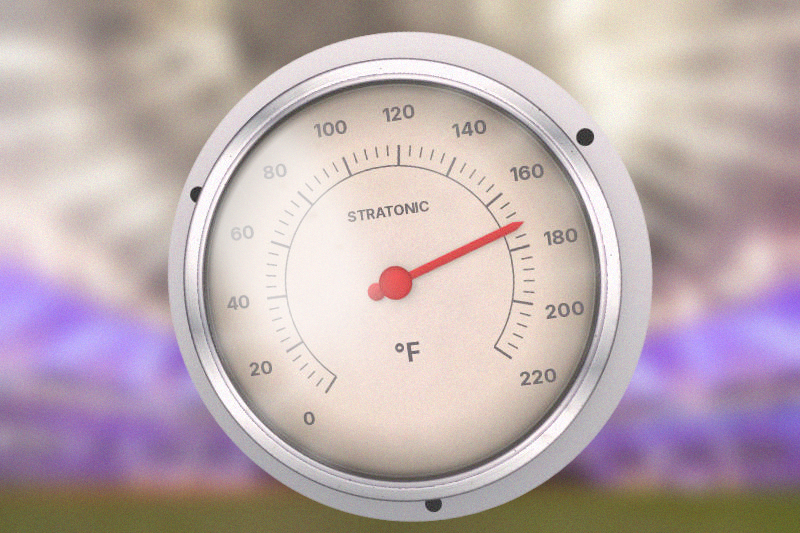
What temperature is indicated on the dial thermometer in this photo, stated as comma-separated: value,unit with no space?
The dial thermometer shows 172,°F
